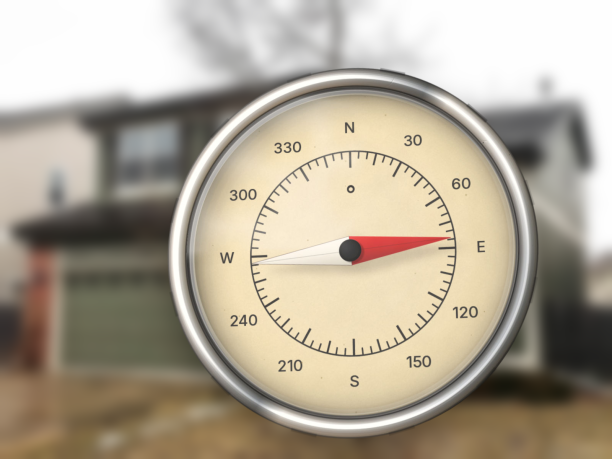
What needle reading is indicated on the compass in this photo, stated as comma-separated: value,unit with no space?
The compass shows 85,°
